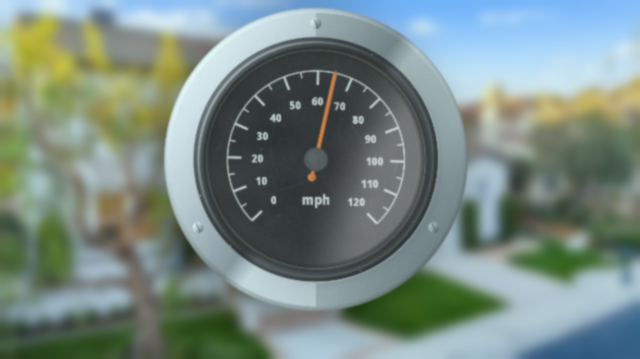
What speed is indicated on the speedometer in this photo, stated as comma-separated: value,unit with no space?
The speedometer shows 65,mph
